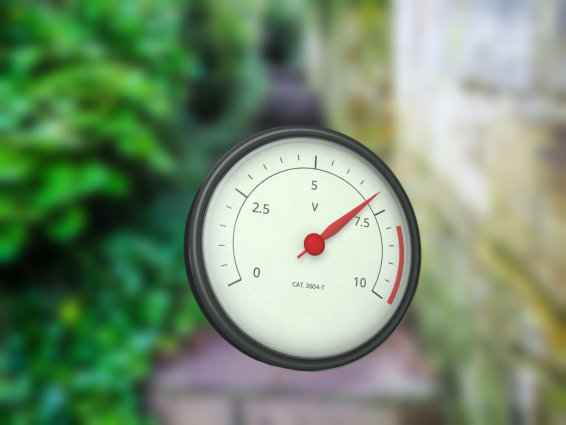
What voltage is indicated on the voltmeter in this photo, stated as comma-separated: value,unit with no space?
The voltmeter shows 7,V
